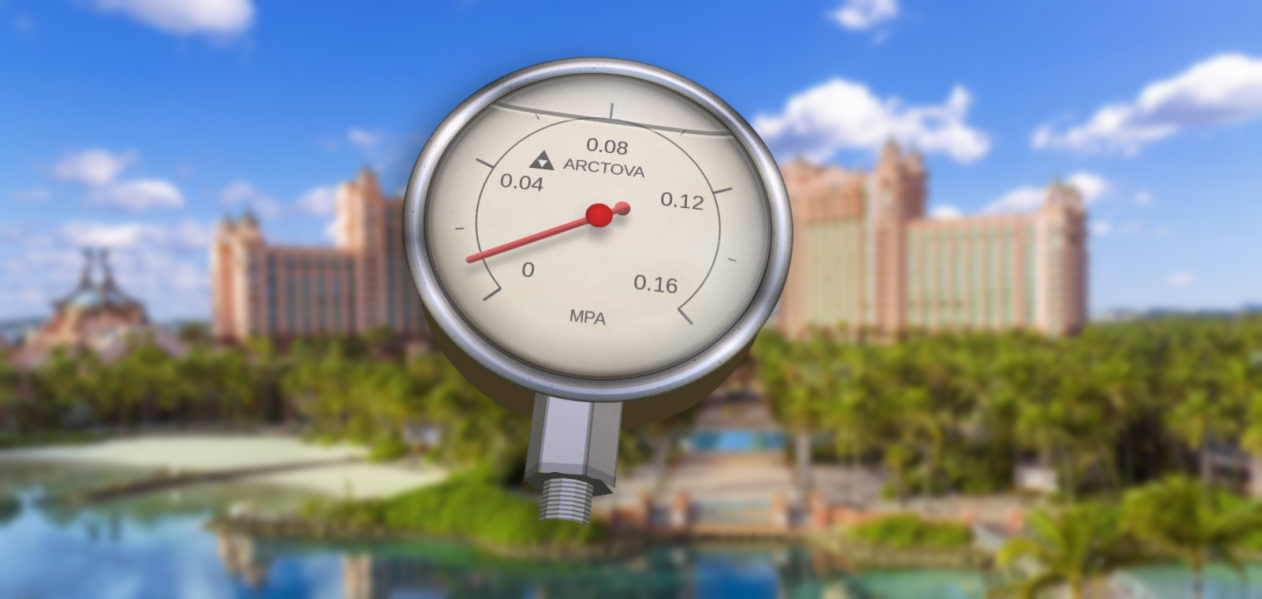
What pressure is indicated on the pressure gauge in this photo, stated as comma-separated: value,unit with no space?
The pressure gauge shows 0.01,MPa
